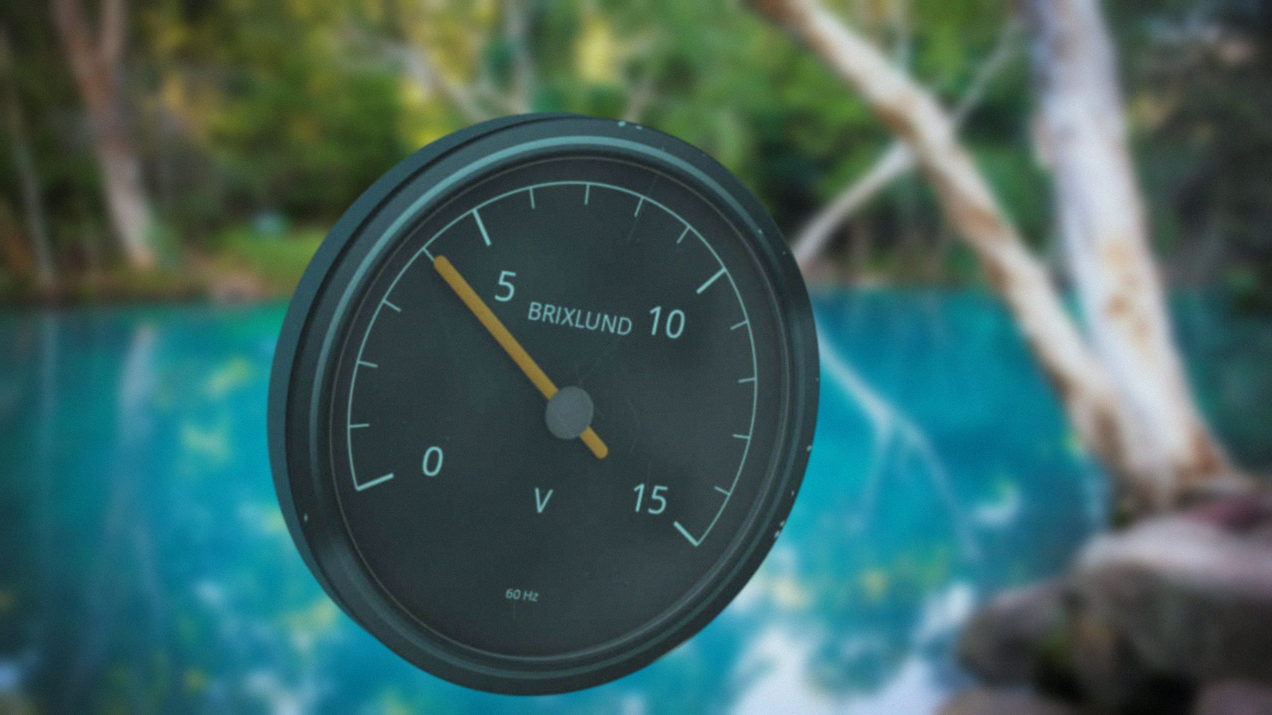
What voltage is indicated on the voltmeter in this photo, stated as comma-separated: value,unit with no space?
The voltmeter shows 4,V
